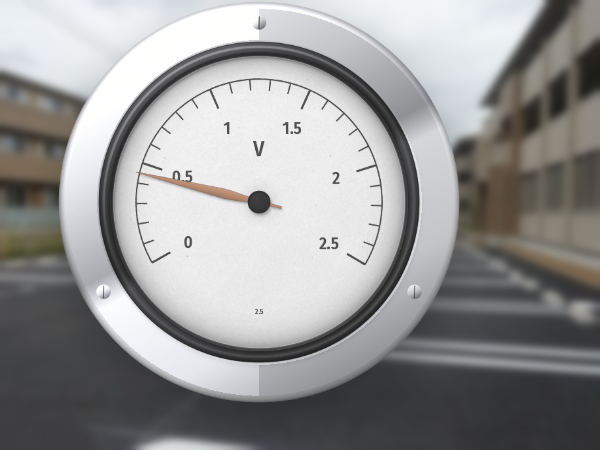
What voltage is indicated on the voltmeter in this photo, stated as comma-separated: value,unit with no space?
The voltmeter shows 0.45,V
